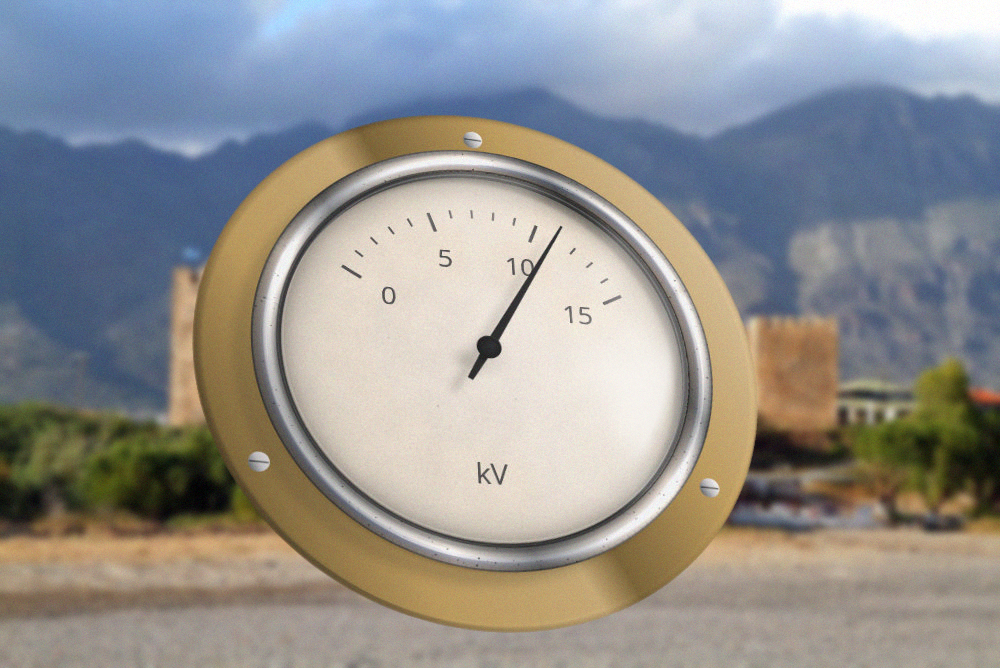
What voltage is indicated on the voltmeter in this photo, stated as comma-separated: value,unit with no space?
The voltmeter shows 11,kV
